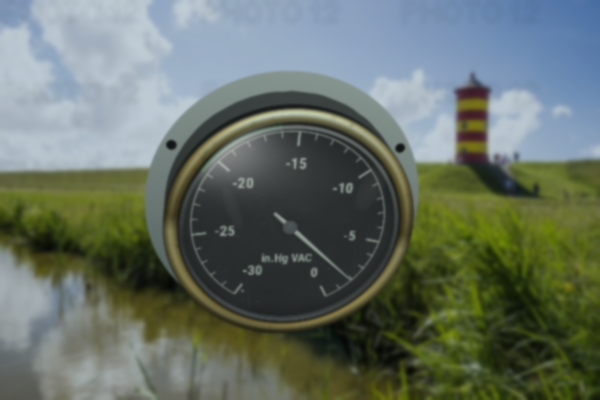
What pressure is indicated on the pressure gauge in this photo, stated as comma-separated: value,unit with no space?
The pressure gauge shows -2,inHg
